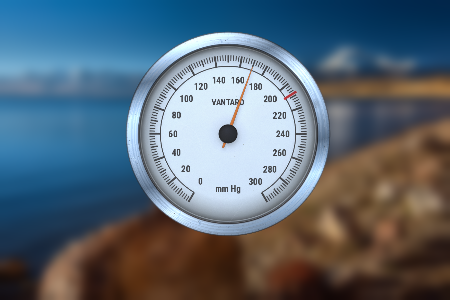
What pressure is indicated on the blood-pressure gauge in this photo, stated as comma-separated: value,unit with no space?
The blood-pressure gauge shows 170,mmHg
